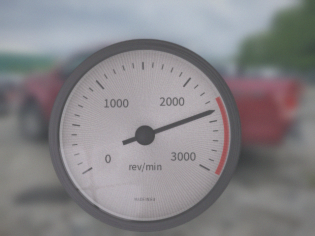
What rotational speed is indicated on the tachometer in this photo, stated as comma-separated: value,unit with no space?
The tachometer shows 2400,rpm
